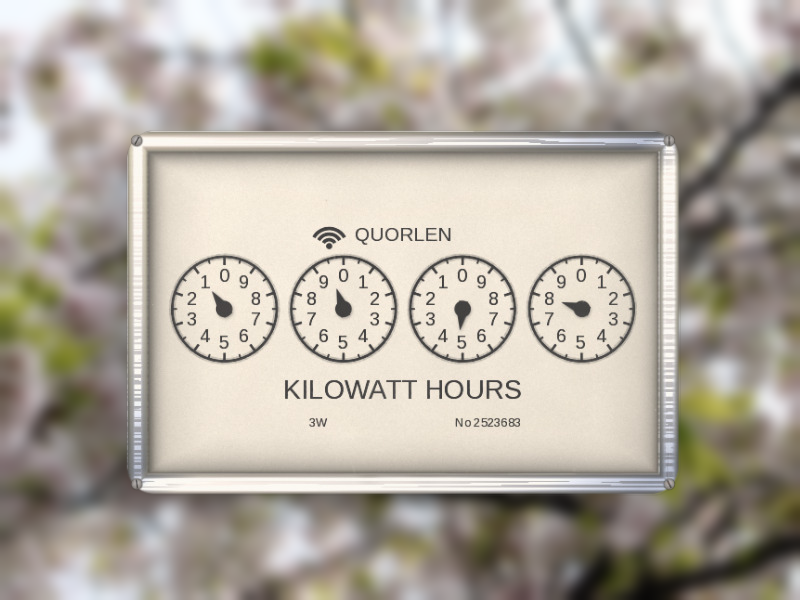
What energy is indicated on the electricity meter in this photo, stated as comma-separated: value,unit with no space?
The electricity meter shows 948,kWh
